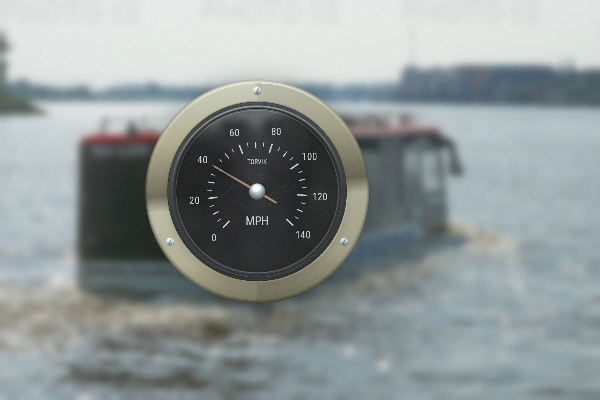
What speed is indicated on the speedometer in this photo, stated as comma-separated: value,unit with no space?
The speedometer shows 40,mph
